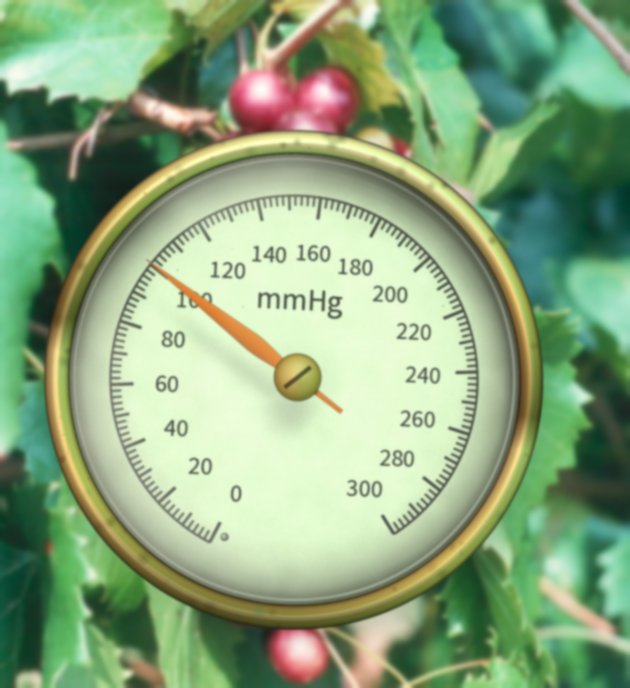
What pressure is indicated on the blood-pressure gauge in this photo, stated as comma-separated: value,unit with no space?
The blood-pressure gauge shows 100,mmHg
